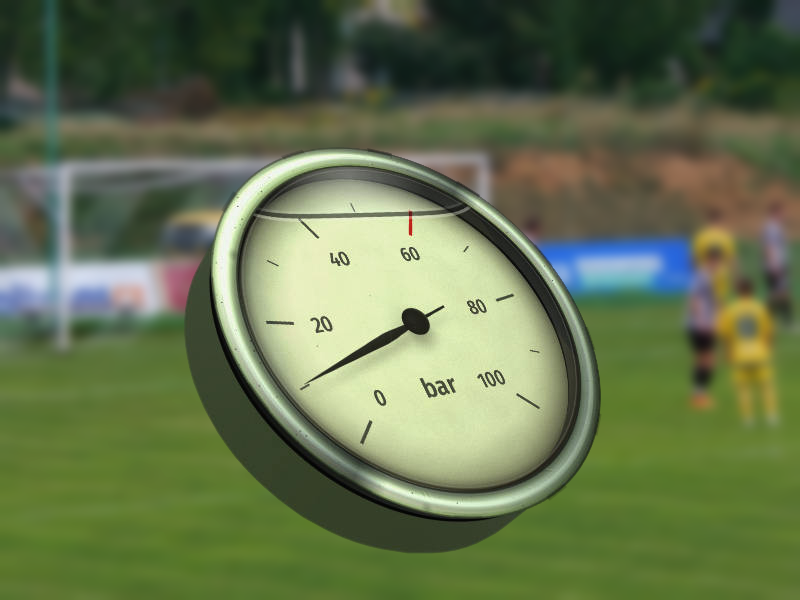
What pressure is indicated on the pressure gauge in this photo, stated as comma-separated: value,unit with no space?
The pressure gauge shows 10,bar
